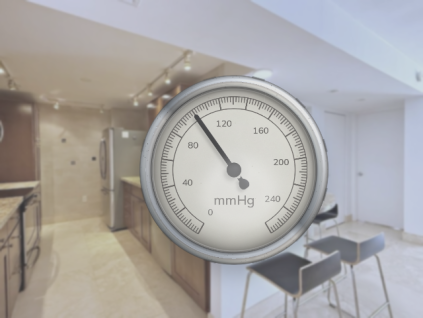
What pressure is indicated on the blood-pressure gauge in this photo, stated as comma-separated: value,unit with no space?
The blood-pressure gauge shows 100,mmHg
